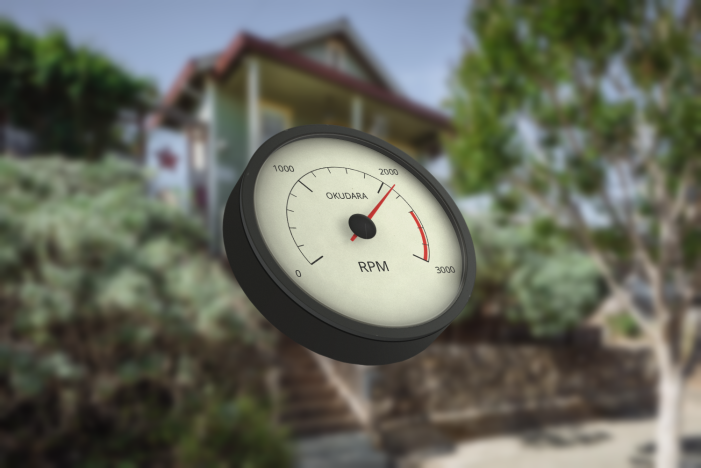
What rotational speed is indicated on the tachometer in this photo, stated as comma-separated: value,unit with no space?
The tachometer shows 2100,rpm
